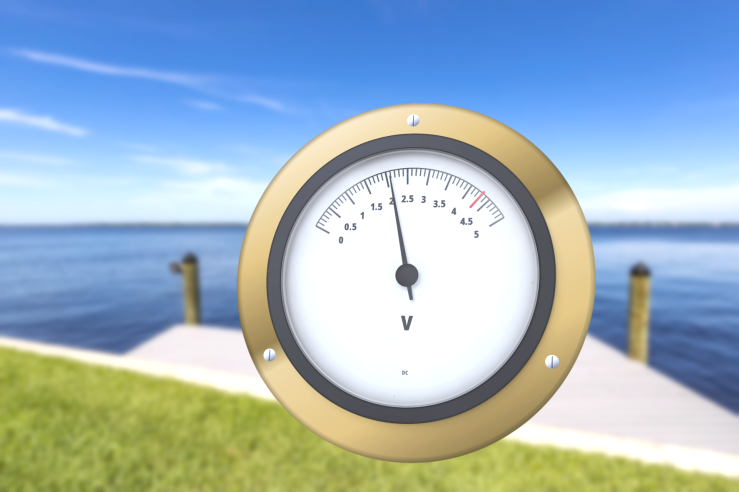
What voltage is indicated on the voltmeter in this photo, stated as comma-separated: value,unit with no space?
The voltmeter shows 2.1,V
